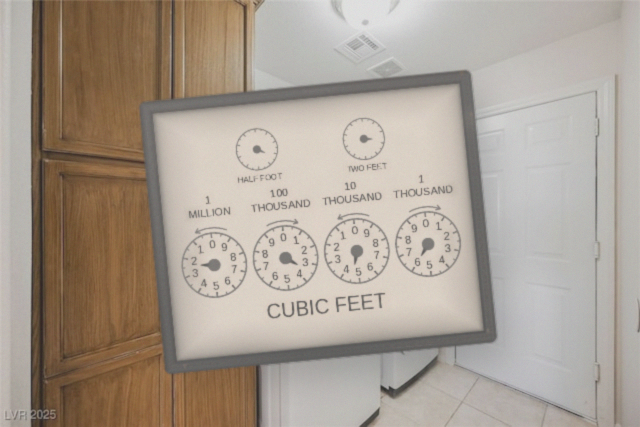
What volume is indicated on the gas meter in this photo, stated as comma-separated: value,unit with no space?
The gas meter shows 234600,ft³
